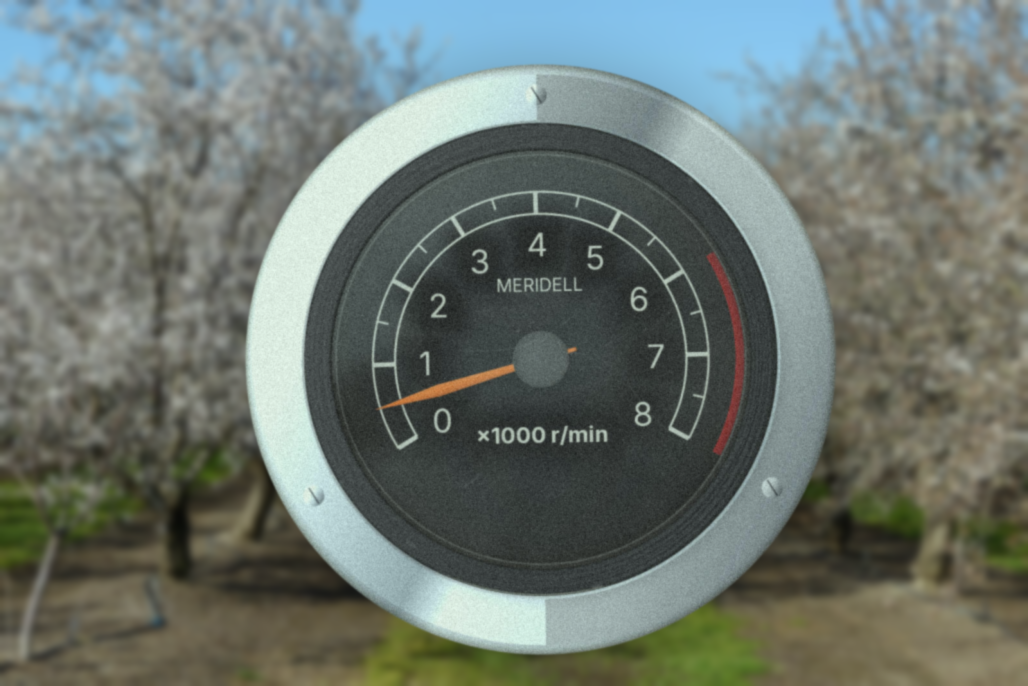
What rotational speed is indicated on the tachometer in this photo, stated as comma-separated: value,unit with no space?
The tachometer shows 500,rpm
